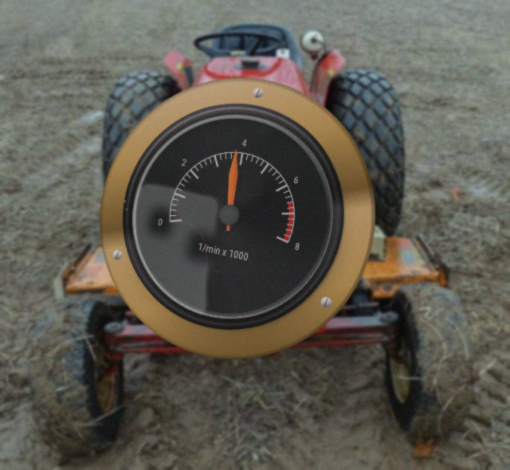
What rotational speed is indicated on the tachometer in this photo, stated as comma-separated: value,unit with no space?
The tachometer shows 3800,rpm
